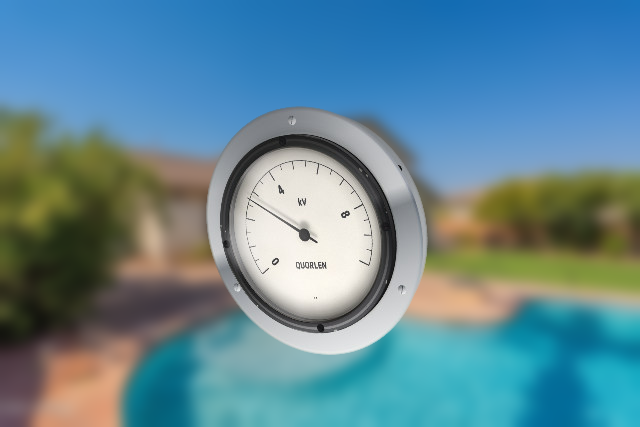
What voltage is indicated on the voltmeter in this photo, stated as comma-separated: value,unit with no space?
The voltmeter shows 2.75,kV
